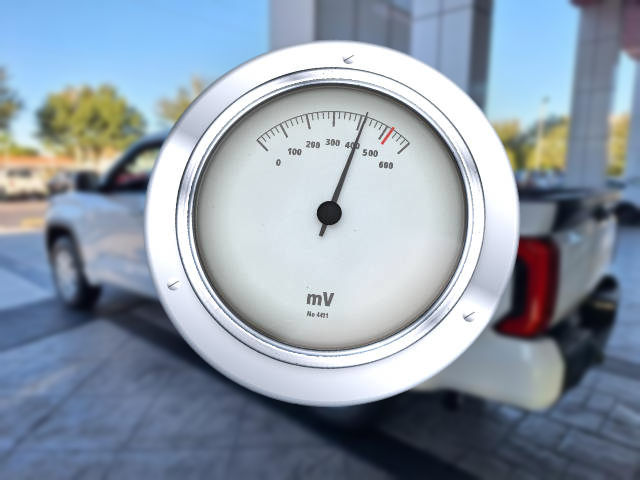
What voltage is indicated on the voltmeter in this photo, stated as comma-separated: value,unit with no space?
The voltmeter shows 420,mV
